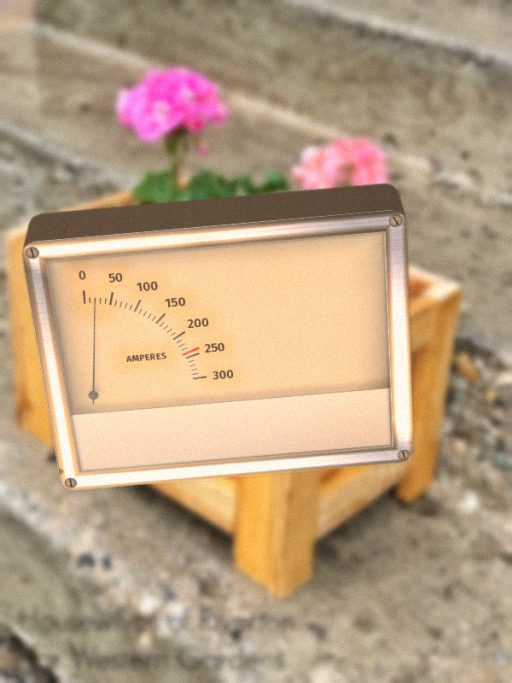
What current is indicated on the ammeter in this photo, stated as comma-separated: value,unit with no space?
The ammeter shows 20,A
